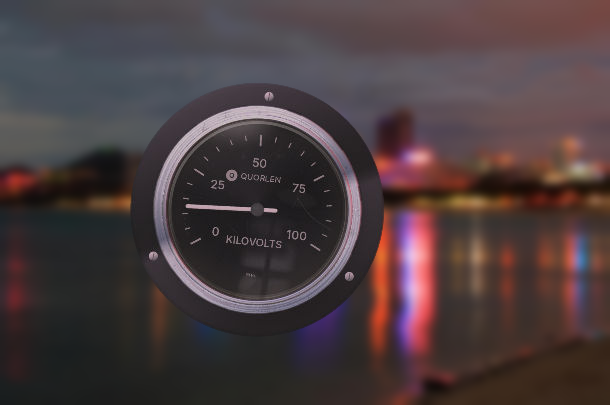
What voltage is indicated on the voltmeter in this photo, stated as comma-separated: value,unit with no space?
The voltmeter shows 12.5,kV
